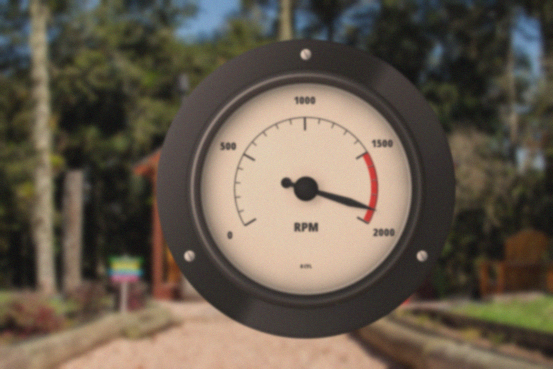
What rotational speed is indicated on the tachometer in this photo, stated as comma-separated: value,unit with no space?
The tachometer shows 1900,rpm
